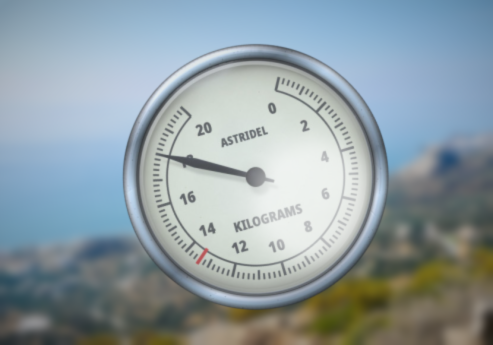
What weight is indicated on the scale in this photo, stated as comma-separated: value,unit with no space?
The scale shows 18,kg
